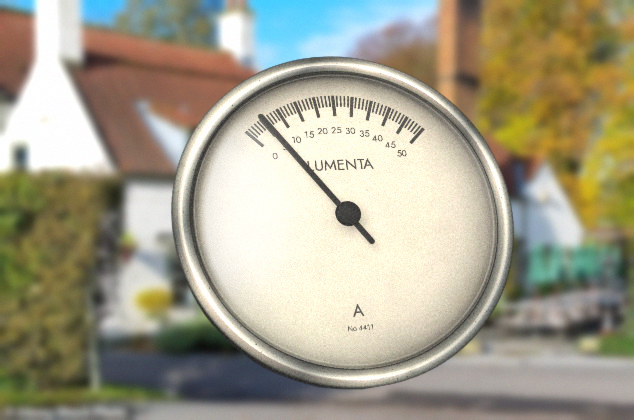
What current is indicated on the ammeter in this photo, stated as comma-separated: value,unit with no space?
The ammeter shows 5,A
